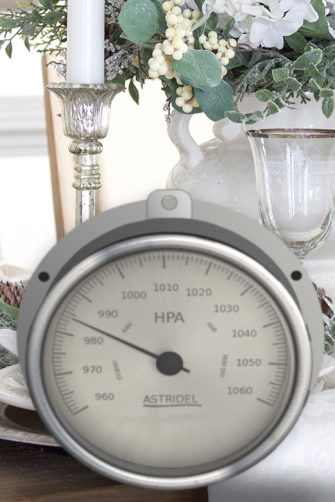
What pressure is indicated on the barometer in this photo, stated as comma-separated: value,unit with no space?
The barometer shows 985,hPa
